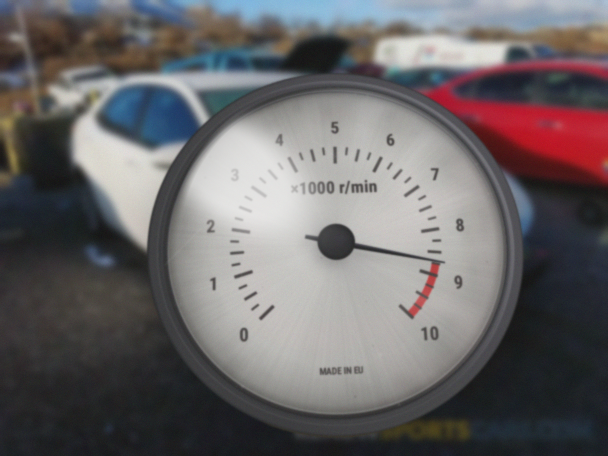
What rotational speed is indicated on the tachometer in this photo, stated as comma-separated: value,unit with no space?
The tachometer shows 8750,rpm
